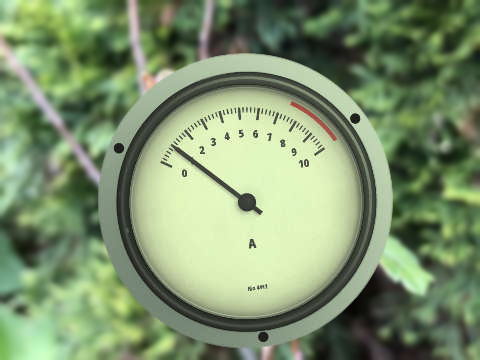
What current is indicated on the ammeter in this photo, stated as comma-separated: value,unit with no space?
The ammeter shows 1,A
